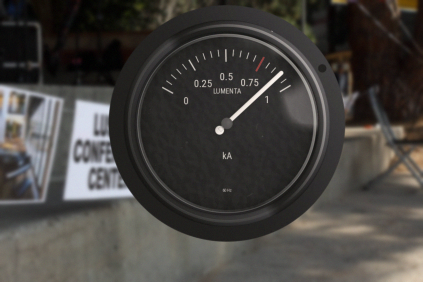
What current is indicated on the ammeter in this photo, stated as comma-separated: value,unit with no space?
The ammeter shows 0.9,kA
